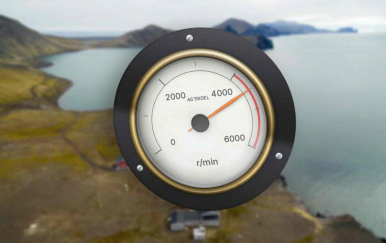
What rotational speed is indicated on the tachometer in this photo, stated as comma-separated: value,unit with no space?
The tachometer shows 4500,rpm
